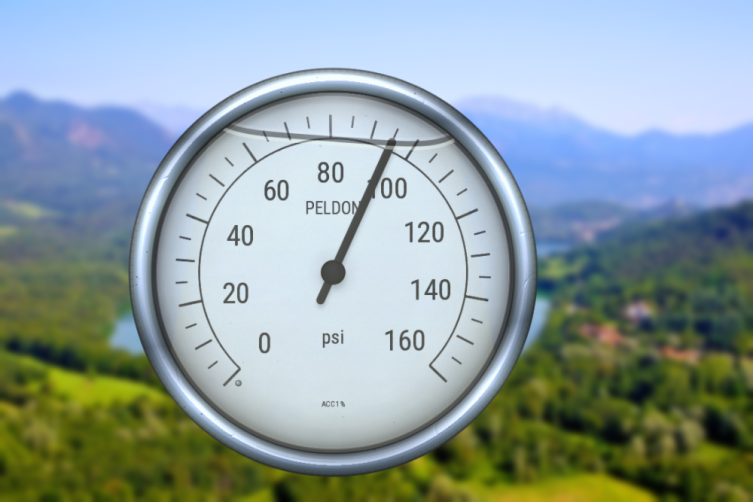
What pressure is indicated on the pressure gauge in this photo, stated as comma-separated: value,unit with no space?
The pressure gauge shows 95,psi
